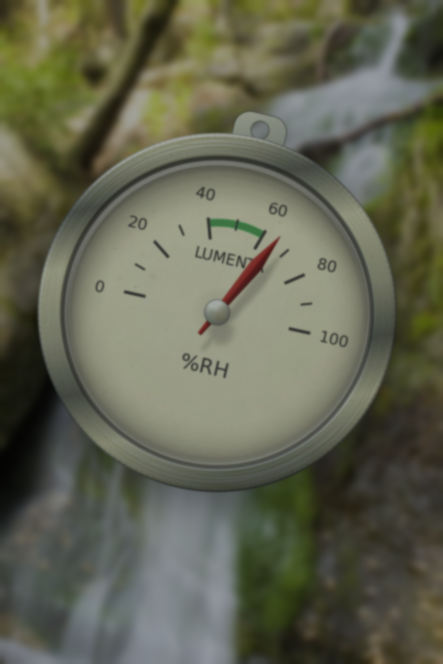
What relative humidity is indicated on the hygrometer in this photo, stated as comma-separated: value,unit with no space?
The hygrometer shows 65,%
